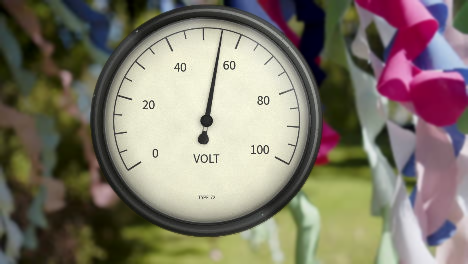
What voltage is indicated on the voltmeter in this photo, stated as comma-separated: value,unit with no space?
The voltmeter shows 55,V
